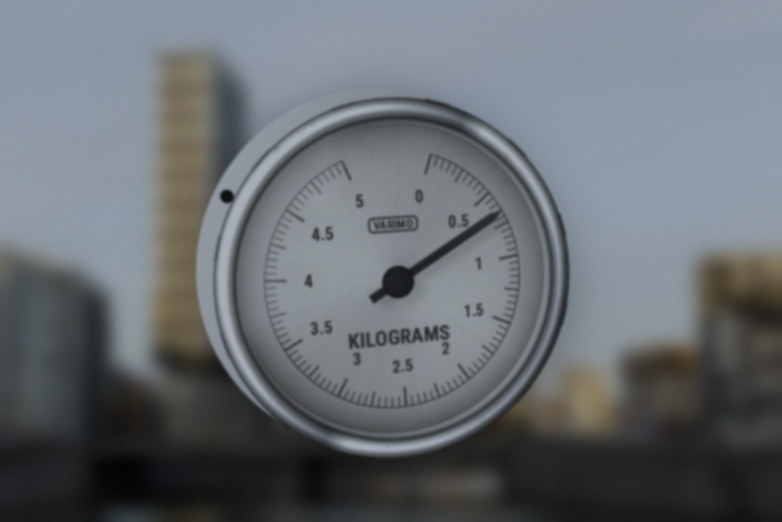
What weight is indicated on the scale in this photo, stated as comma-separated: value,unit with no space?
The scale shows 0.65,kg
